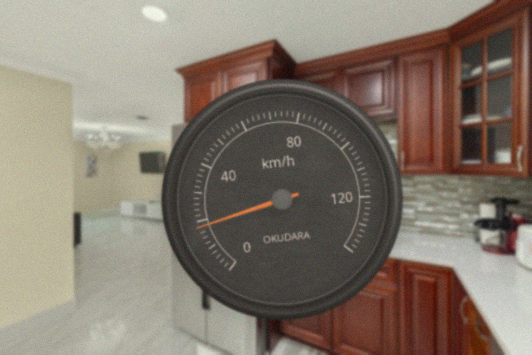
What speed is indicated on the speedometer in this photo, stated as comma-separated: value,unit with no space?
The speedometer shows 18,km/h
